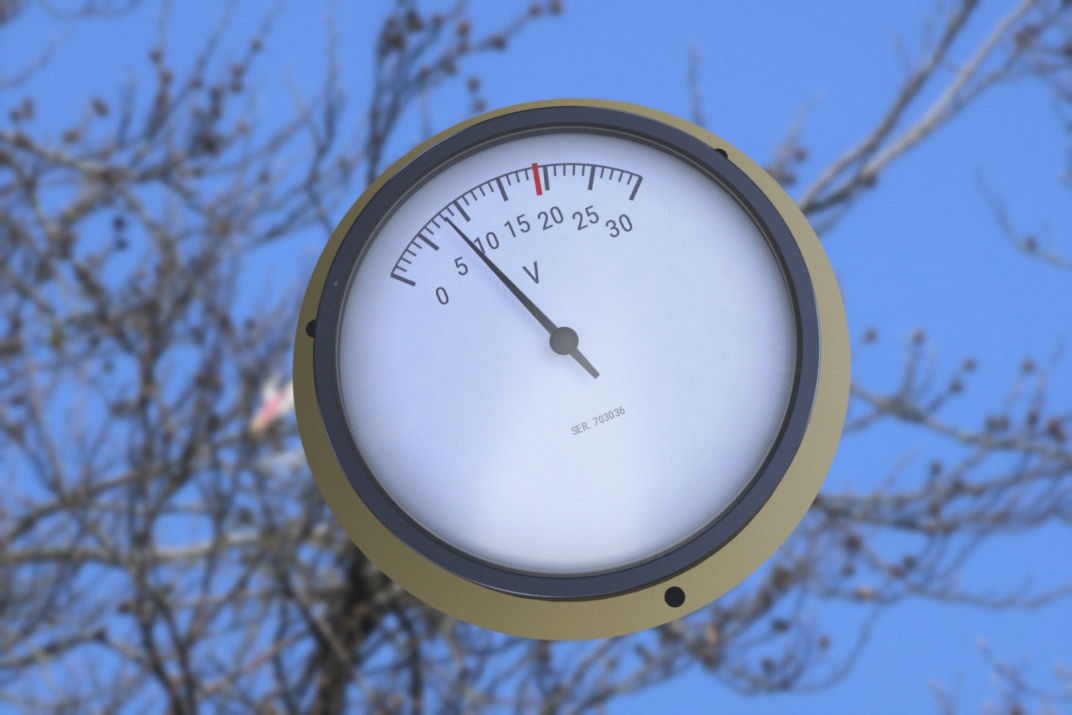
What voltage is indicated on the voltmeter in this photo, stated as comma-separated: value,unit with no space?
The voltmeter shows 8,V
